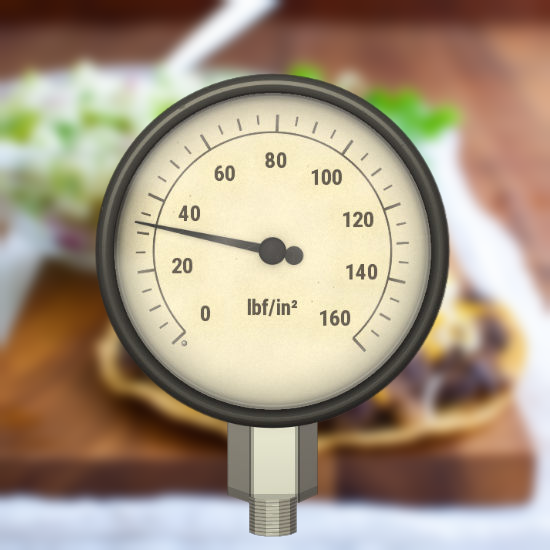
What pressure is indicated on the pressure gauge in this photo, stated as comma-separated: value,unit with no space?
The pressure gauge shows 32.5,psi
